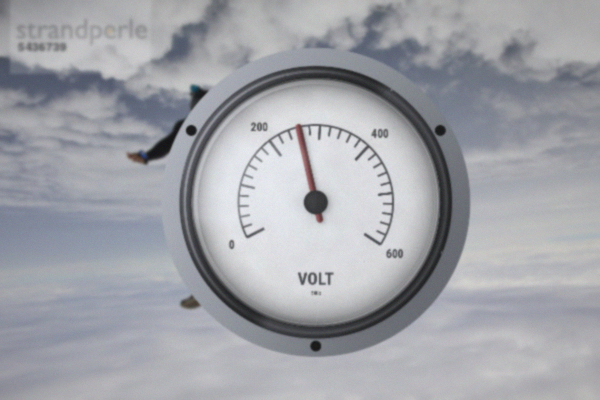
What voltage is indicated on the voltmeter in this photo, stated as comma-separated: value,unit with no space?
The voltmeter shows 260,V
